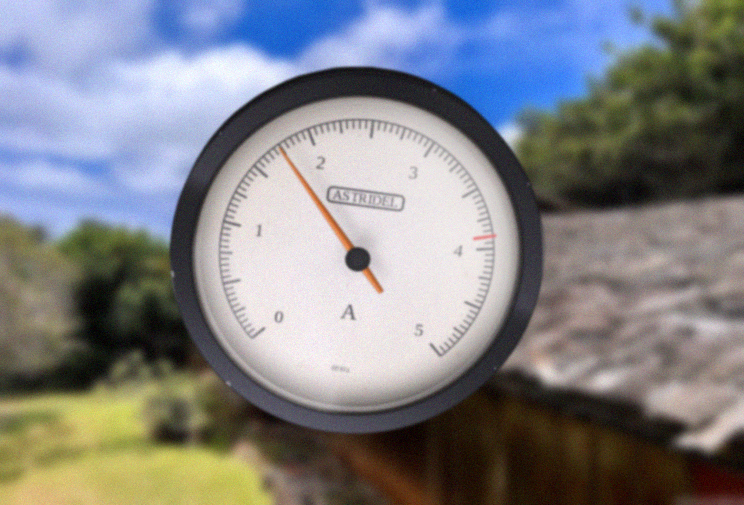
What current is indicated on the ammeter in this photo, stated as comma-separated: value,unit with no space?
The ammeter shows 1.75,A
